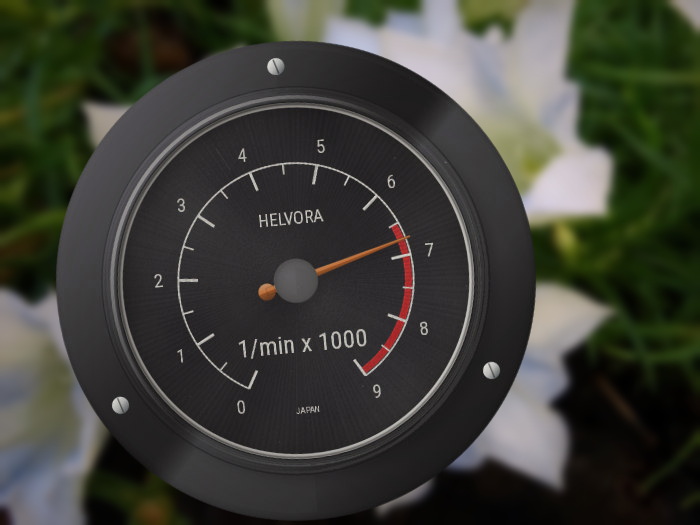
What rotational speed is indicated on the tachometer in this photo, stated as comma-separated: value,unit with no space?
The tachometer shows 6750,rpm
